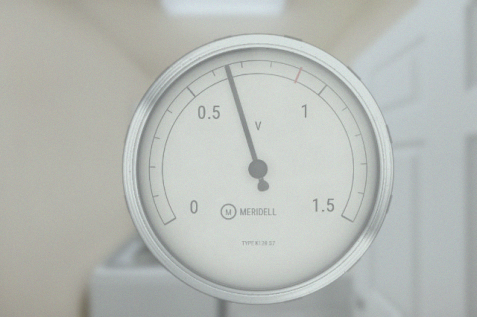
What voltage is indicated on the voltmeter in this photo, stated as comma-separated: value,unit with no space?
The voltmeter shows 0.65,V
